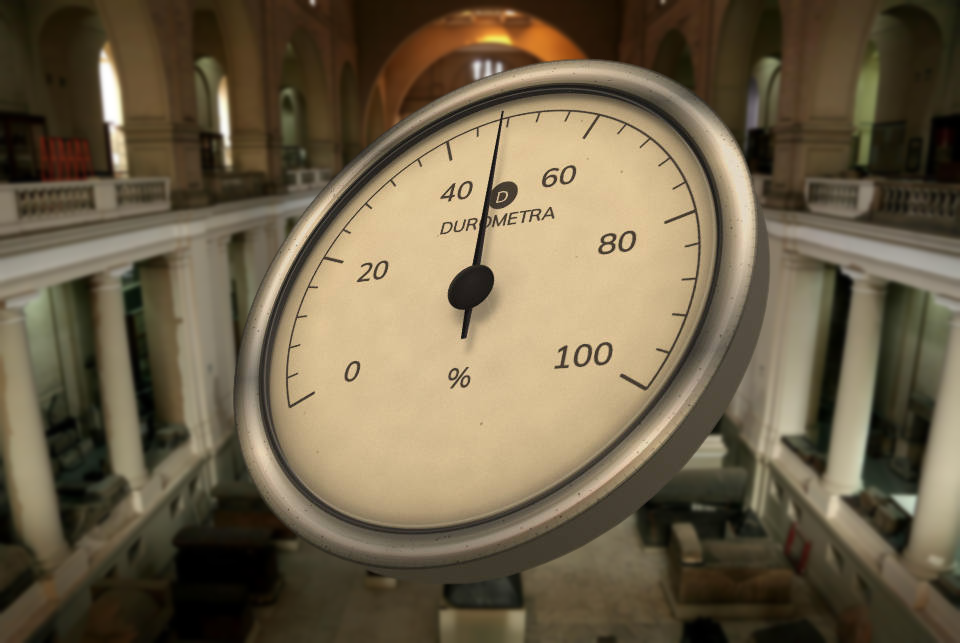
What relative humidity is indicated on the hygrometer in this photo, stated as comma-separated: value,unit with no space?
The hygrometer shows 48,%
